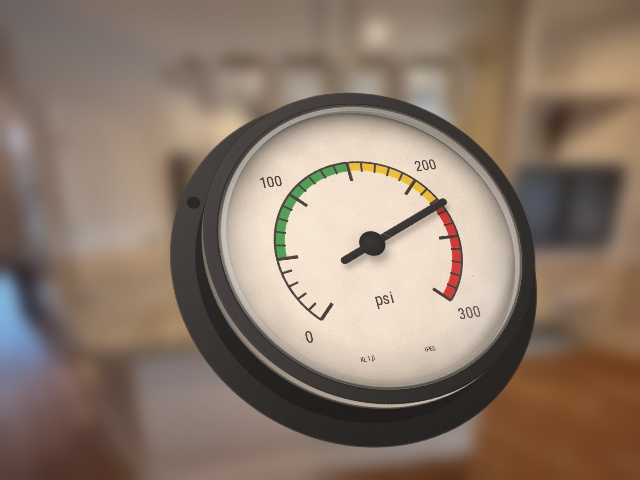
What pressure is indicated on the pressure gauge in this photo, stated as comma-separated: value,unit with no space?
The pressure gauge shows 225,psi
